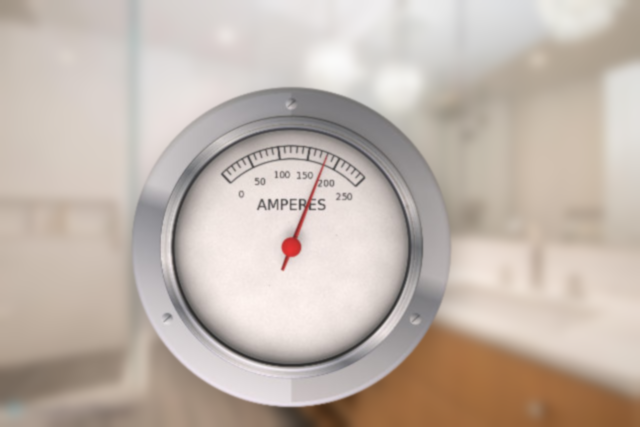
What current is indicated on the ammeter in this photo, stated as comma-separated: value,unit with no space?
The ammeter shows 180,A
